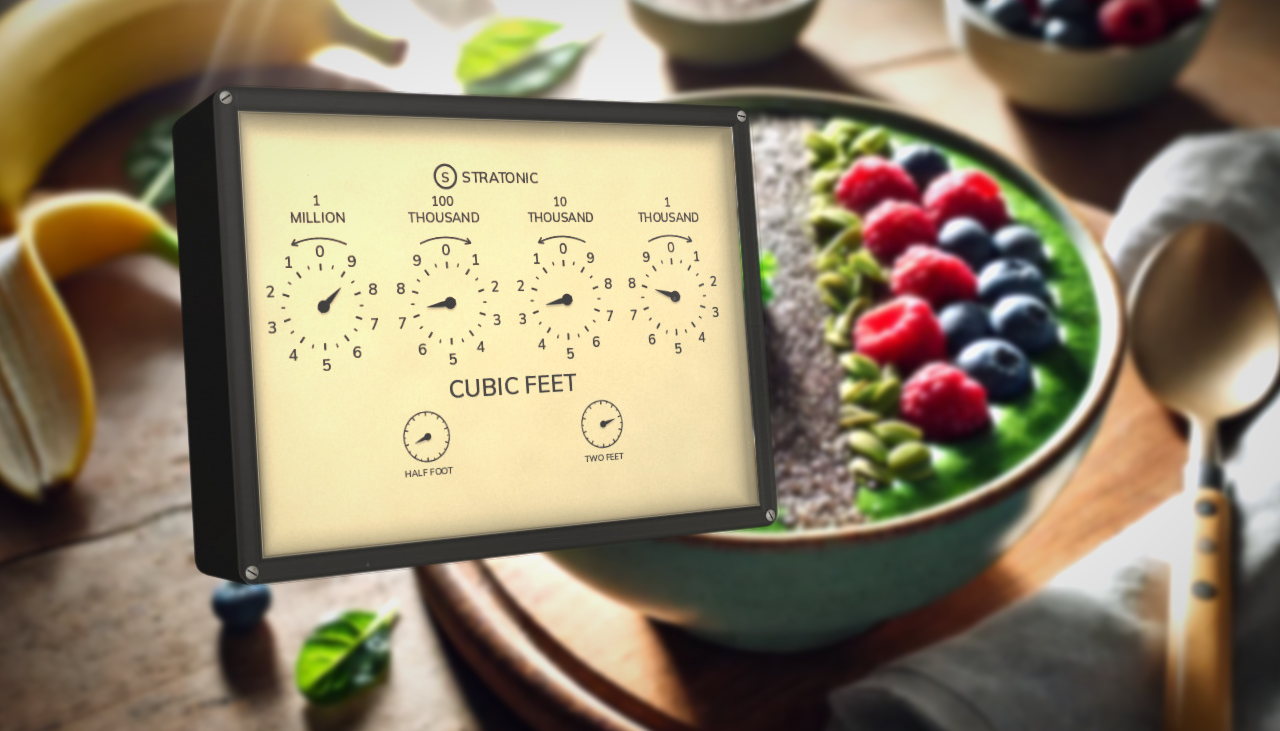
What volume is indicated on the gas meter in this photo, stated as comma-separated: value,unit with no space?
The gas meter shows 872800,ft³
